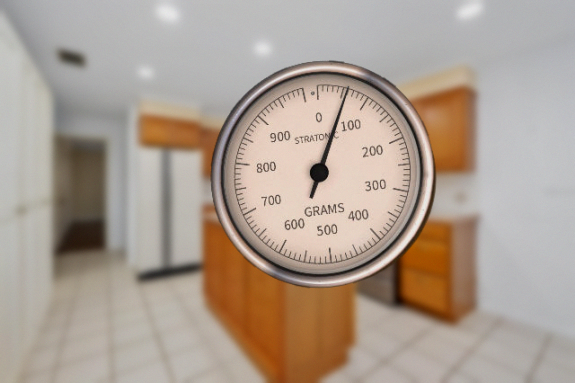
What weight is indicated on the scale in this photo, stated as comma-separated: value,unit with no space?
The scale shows 60,g
